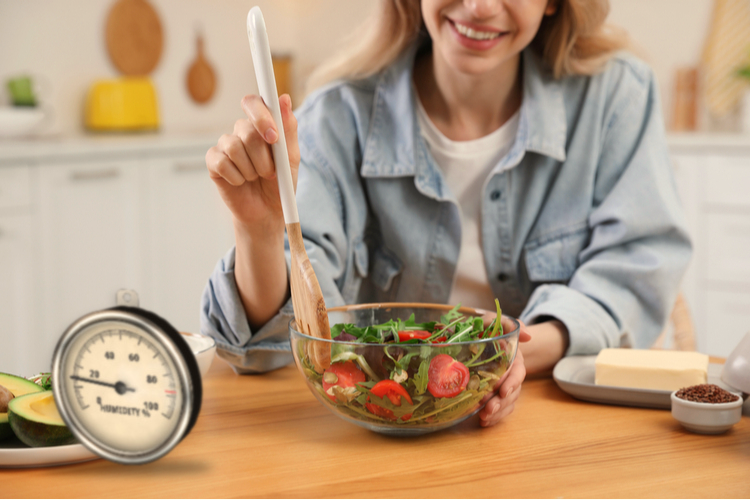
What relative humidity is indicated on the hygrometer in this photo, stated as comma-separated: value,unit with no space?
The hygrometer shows 15,%
